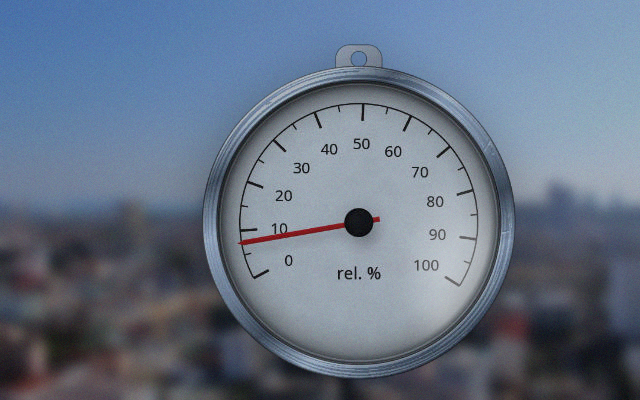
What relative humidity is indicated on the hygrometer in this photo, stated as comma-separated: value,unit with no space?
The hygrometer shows 7.5,%
